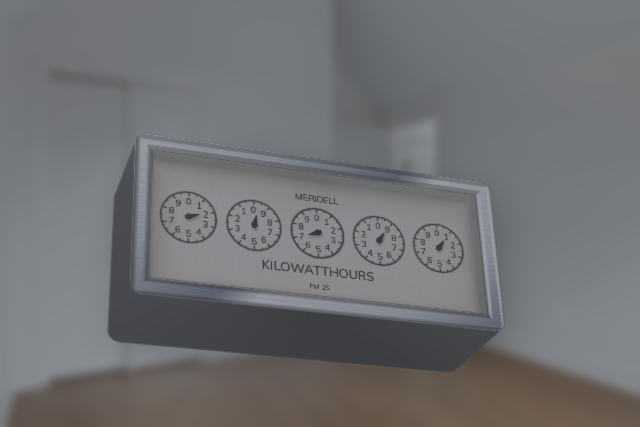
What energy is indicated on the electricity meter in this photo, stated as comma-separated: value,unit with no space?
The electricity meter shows 19691,kWh
